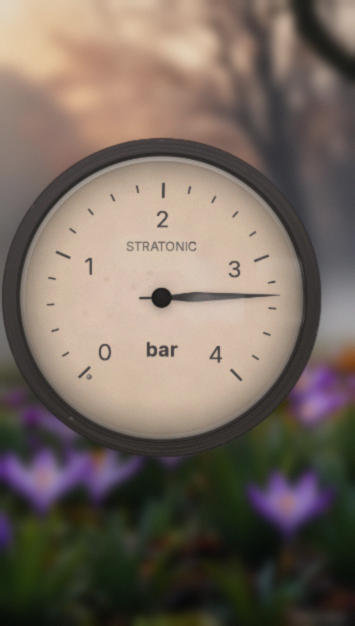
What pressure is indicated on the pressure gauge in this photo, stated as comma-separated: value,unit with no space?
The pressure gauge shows 3.3,bar
